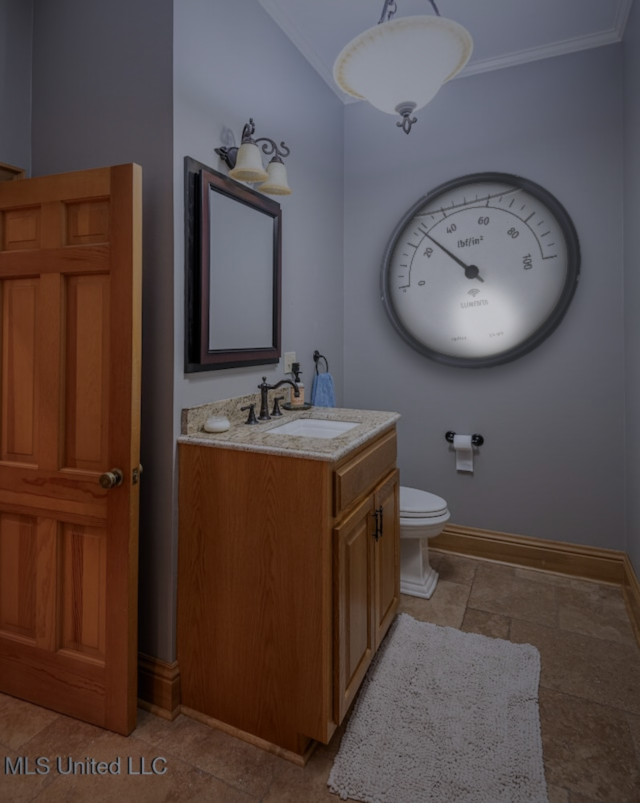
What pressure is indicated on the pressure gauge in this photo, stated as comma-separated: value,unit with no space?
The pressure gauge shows 27.5,psi
